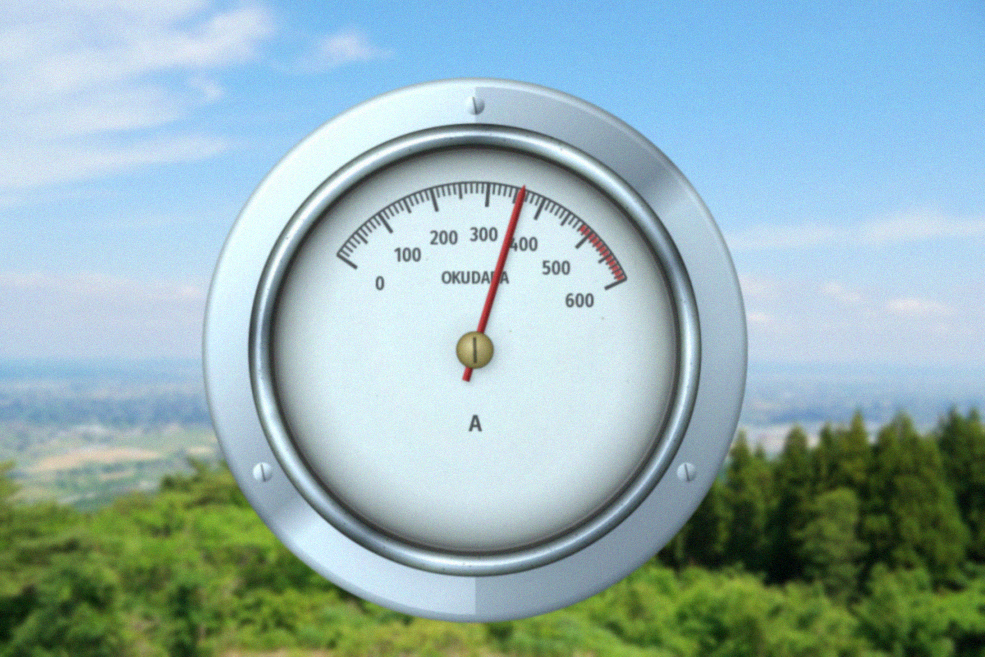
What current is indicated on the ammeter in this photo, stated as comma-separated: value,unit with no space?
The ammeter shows 360,A
